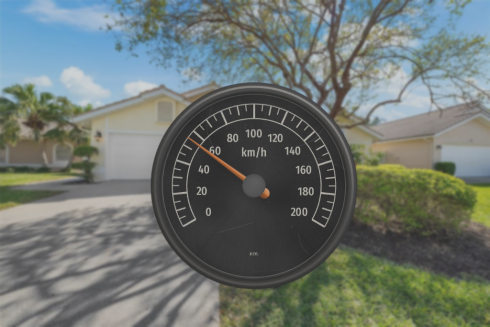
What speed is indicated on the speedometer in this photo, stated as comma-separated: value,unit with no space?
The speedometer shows 55,km/h
